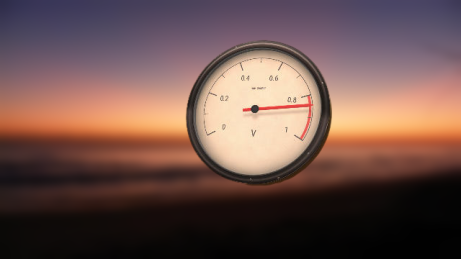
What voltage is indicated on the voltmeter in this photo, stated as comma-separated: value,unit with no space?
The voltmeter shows 0.85,V
